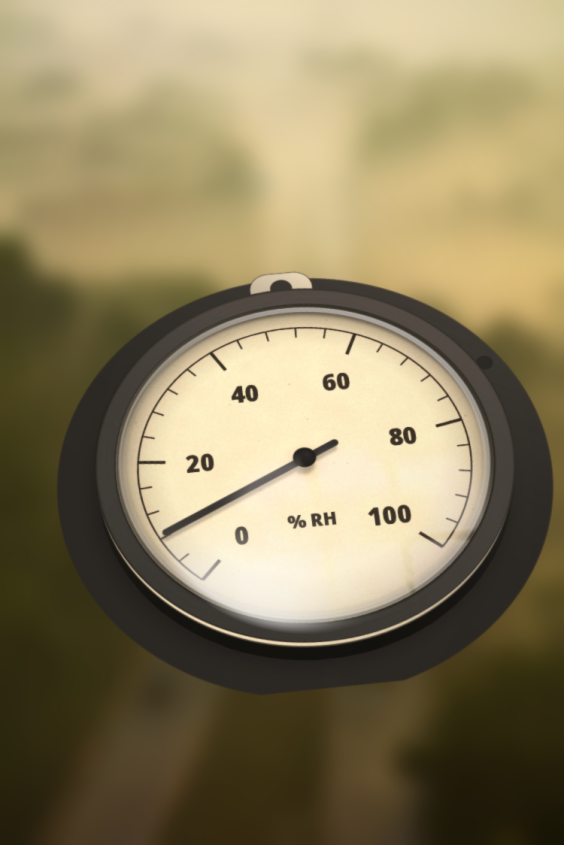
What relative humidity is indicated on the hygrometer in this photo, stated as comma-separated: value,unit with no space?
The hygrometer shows 8,%
